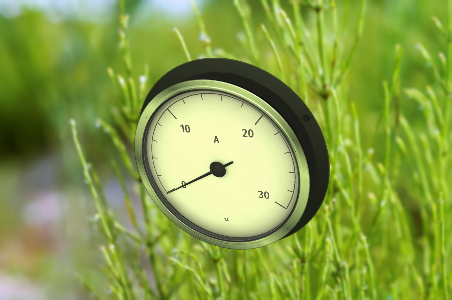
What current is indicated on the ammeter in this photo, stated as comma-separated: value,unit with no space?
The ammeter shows 0,A
